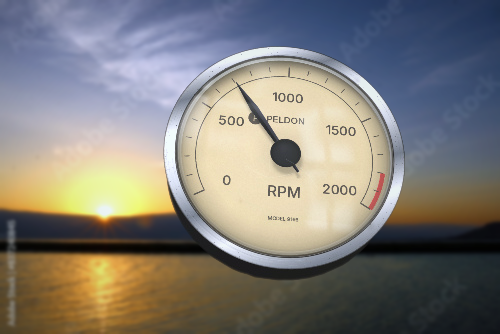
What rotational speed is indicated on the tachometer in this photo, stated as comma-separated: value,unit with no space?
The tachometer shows 700,rpm
